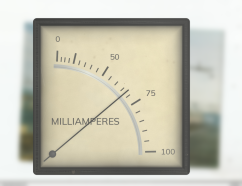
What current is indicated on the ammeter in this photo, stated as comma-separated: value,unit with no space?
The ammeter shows 67.5,mA
